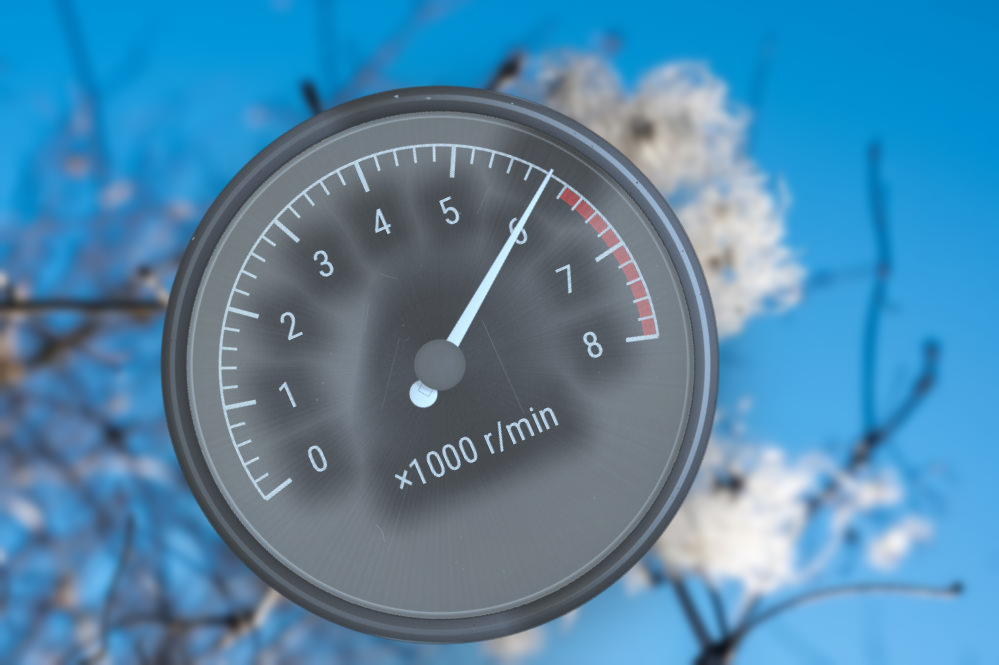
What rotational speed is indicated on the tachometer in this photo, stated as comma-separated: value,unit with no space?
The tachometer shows 6000,rpm
